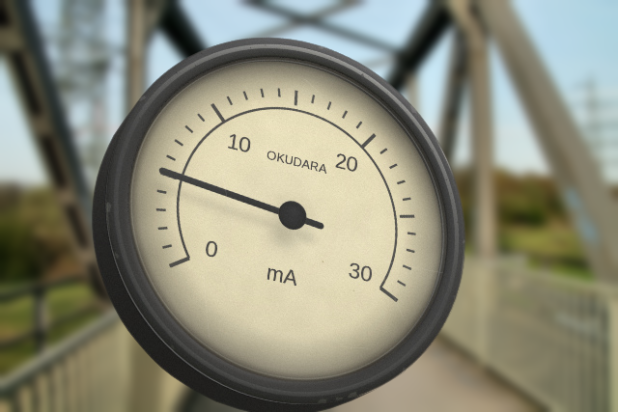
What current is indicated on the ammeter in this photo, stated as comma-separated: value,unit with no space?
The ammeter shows 5,mA
